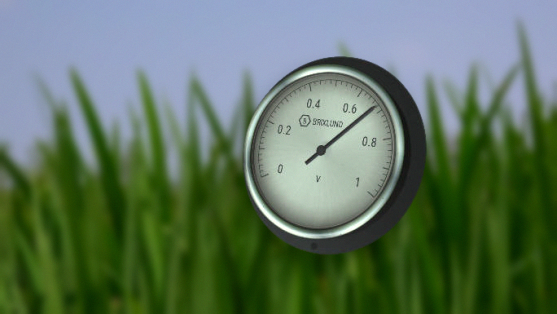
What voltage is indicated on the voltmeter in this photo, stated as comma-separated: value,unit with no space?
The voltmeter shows 0.68,V
